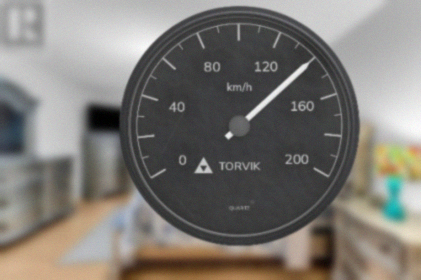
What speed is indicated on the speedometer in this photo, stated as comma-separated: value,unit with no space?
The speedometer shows 140,km/h
